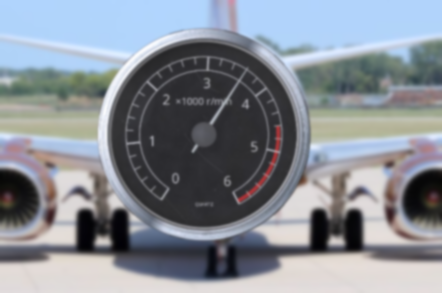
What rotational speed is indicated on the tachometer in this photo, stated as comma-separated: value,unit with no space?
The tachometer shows 3600,rpm
